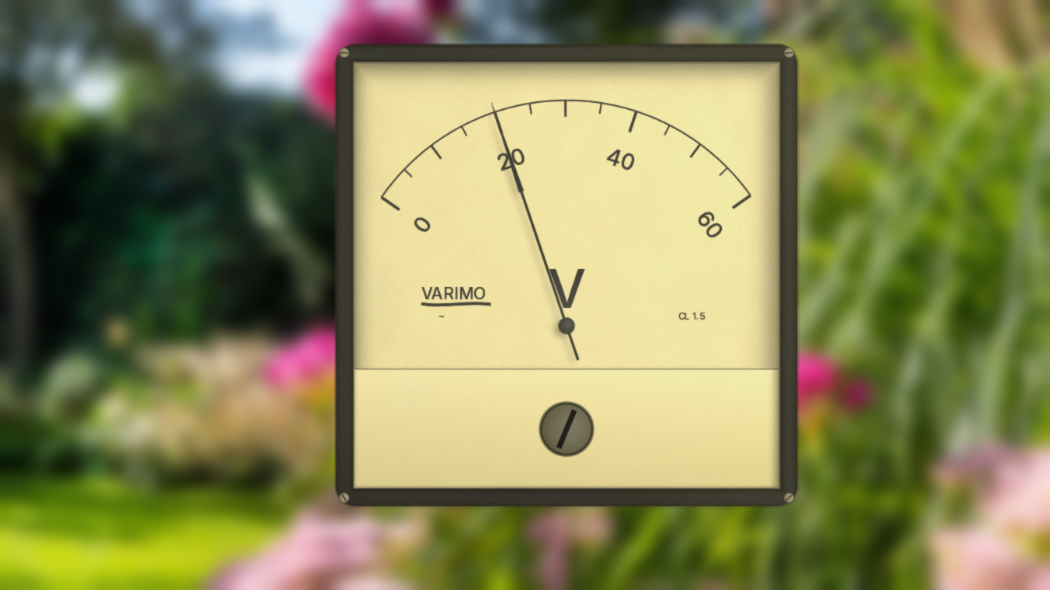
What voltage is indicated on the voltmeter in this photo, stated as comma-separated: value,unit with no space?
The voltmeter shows 20,V
